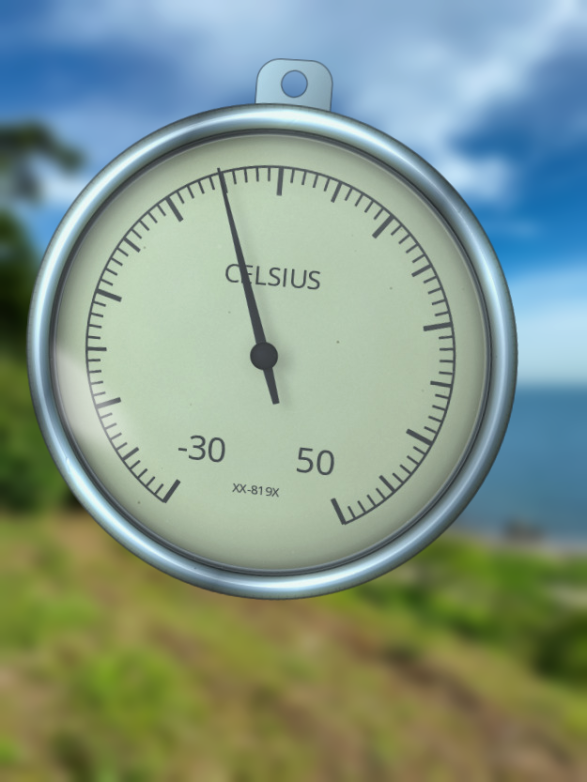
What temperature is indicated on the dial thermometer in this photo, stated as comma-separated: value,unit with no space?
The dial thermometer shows 5,°C
